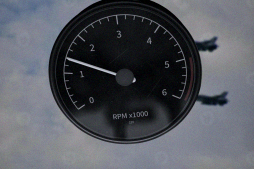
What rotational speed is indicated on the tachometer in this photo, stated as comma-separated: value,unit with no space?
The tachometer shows 1400,rpm
